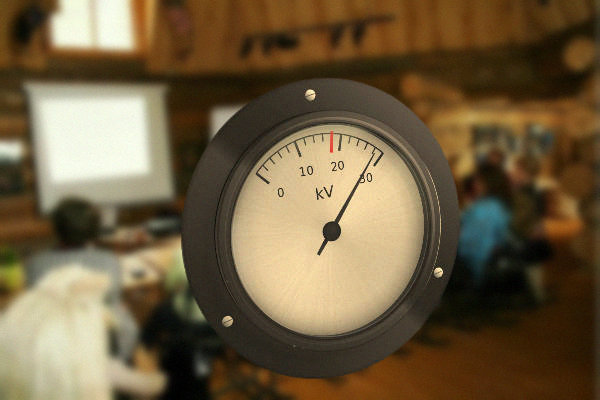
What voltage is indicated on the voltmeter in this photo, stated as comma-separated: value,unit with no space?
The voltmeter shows 28,kV
